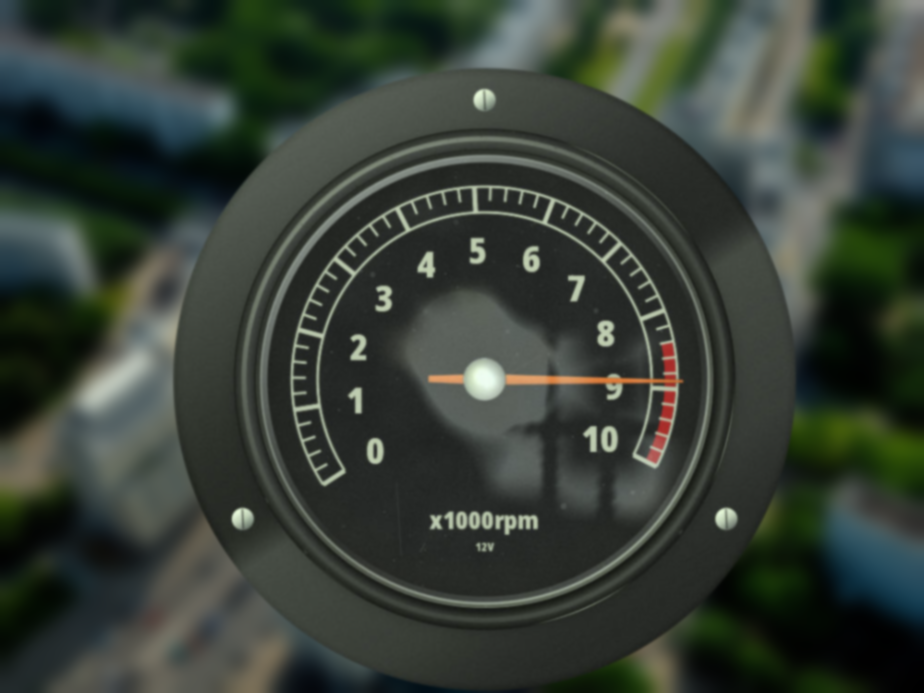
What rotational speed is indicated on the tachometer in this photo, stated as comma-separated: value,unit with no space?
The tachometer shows 8900,rpm
